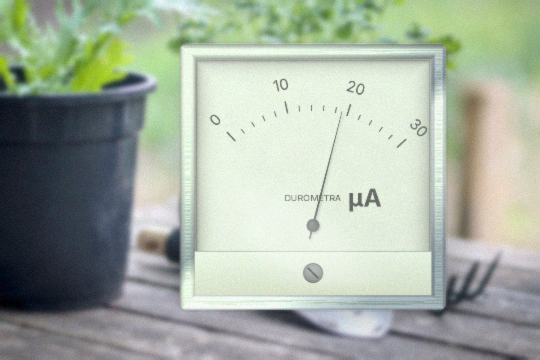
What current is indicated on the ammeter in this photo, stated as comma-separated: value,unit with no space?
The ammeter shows 19,µA
